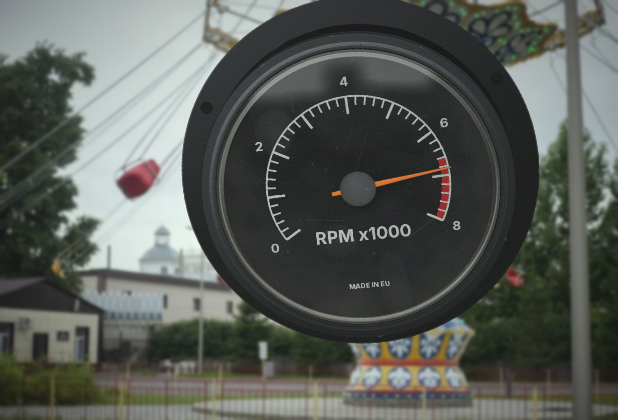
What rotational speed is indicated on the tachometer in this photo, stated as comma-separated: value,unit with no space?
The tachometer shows 6800,rpm
